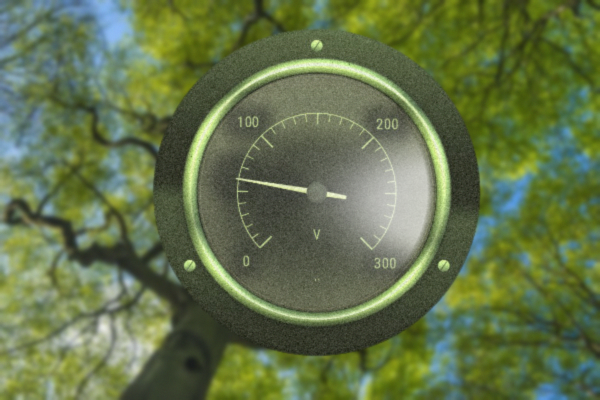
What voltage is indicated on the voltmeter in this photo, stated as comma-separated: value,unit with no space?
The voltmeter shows 60,V
